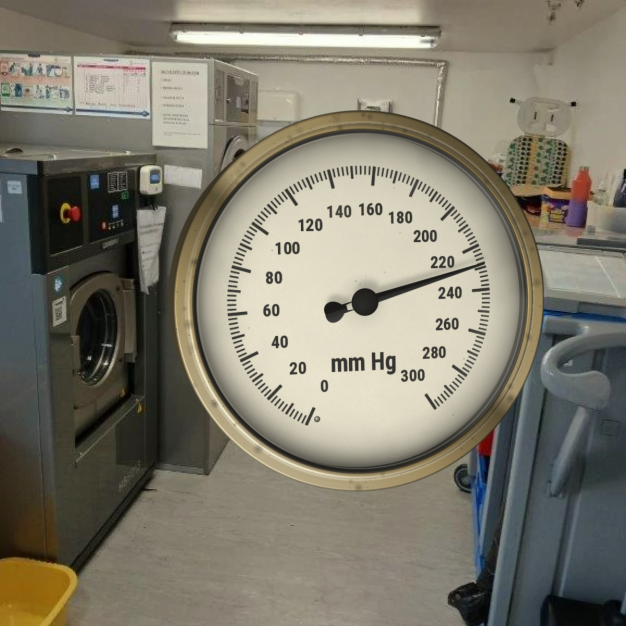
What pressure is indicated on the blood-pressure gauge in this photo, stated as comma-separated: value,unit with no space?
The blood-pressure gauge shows 228,mmHg
